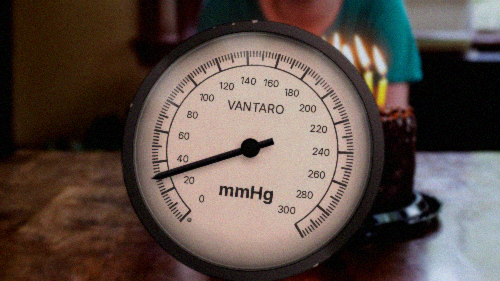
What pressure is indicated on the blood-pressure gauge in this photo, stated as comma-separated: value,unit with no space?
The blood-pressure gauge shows 30,mmHg
